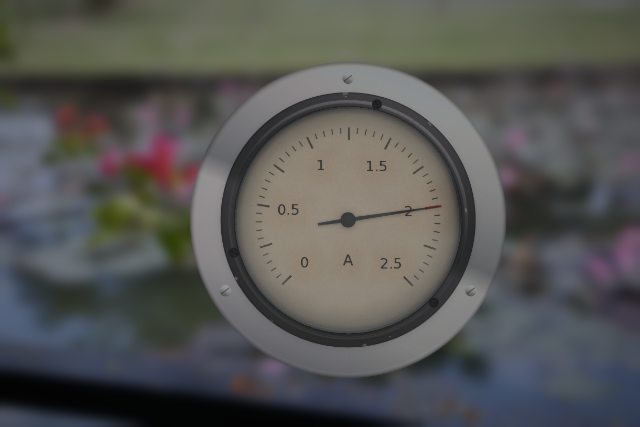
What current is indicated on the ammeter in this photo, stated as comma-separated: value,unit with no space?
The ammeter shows 2,A
